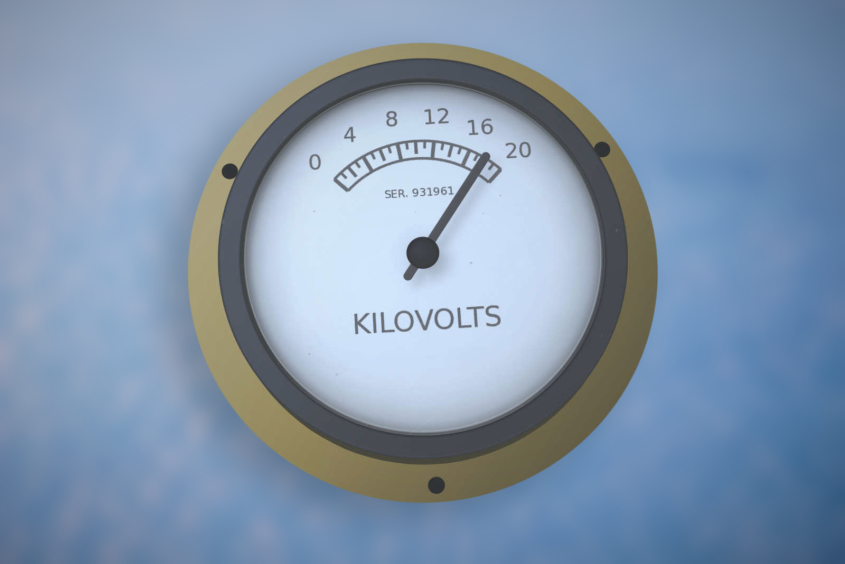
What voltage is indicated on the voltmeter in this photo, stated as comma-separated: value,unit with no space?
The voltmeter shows 18,kV
